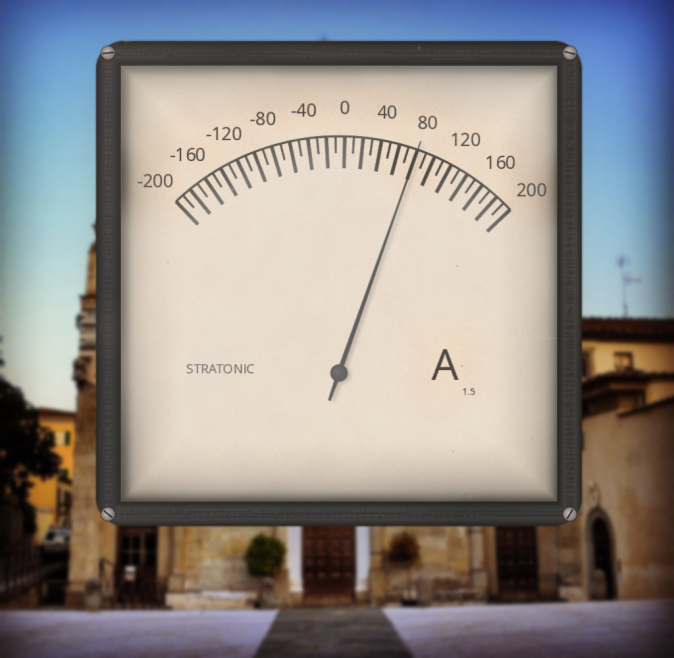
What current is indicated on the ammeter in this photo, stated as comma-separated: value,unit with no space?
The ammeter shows 80,A
